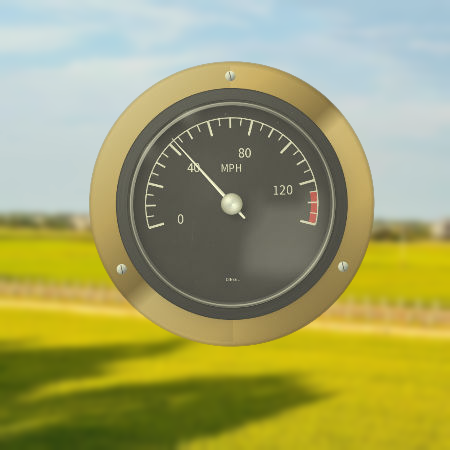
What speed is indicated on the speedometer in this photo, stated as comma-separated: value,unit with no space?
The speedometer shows 42.5,mph
